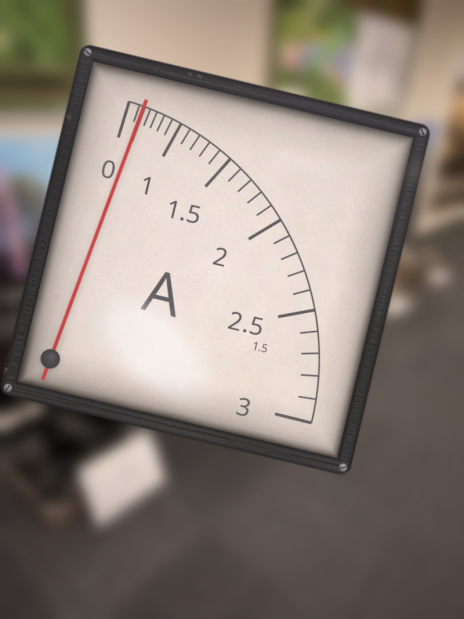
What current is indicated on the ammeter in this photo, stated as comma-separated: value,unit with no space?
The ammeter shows 0.5,A
